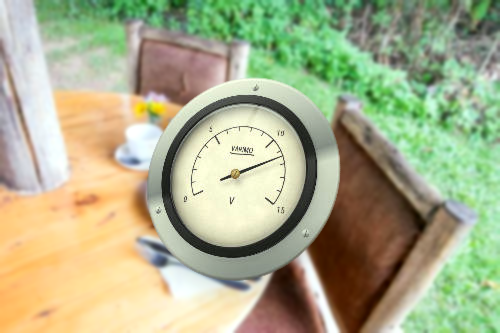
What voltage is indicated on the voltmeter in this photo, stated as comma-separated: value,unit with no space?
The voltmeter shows 11.5,V
